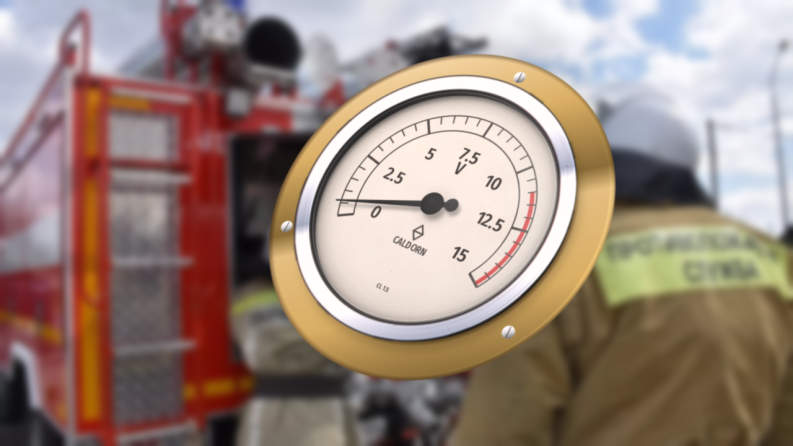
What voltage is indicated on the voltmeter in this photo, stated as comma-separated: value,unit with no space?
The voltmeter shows 0.5,V
